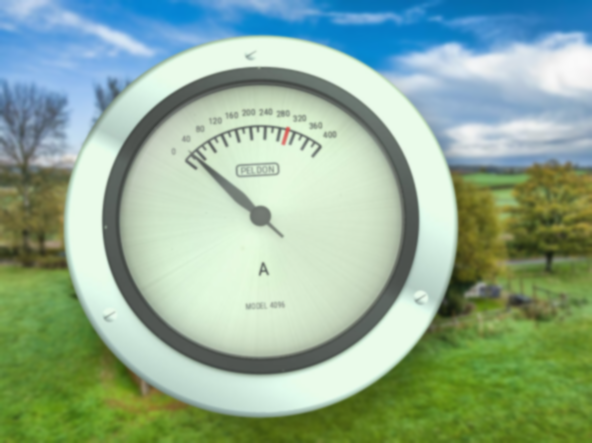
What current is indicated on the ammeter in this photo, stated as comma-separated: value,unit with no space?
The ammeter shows 20,A
